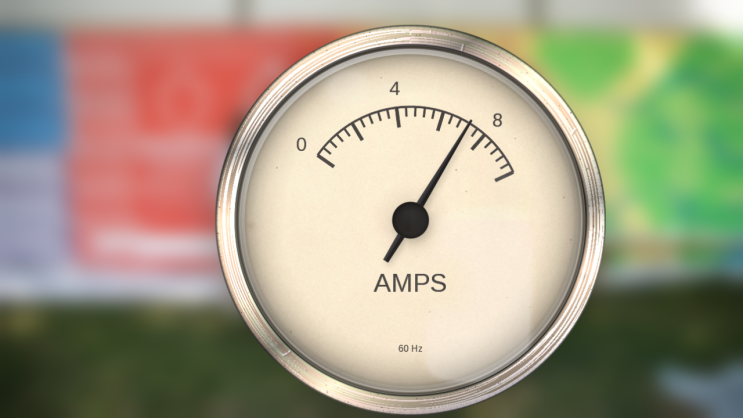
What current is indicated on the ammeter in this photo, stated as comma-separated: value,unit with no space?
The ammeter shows 7.2,A
